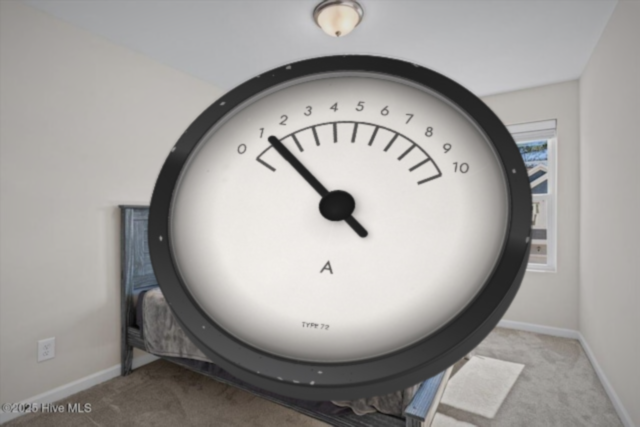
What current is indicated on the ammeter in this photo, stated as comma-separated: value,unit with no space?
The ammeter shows 1,A
